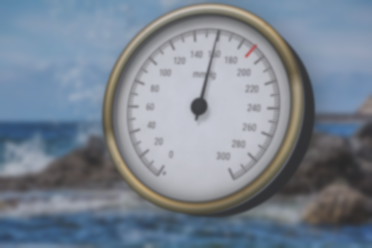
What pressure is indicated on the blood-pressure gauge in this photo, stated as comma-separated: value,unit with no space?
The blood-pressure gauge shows 160,mmHg
